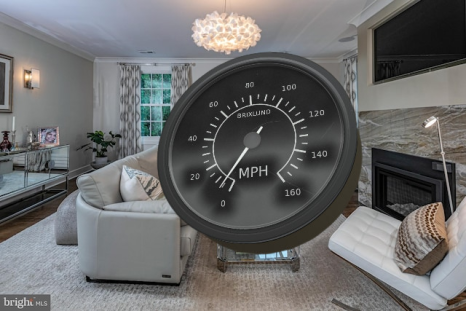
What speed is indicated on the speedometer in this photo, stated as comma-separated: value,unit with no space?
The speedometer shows 5,mph
